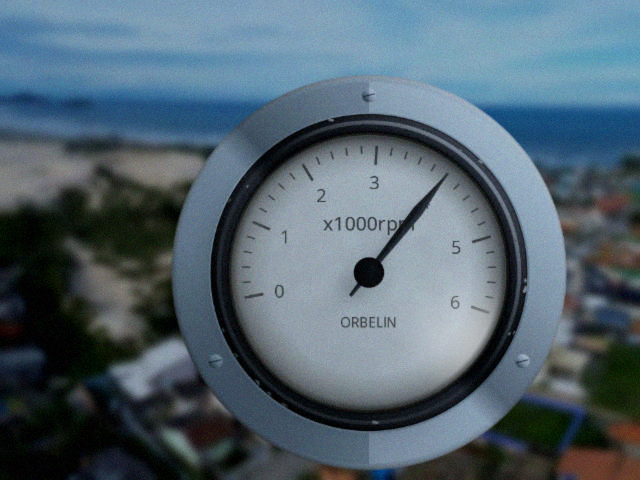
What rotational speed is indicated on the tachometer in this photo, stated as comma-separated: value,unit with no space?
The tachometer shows 4000,rpm
